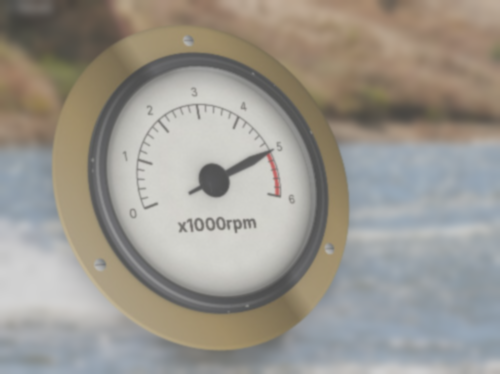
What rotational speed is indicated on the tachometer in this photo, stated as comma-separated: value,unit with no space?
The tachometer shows 5000,rpm
